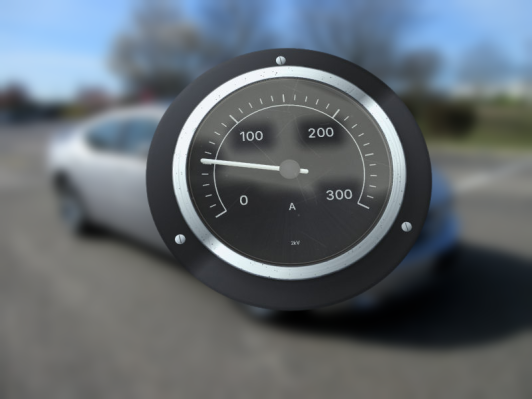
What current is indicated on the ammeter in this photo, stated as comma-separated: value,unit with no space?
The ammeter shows 50,A
